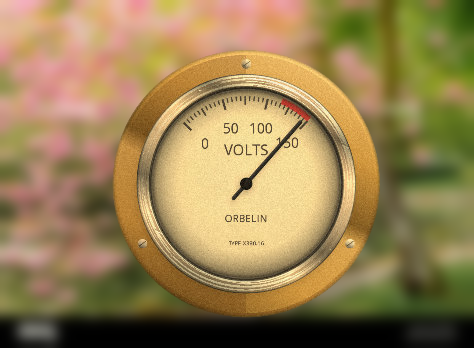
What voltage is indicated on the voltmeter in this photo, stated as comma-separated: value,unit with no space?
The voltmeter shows 145,V
